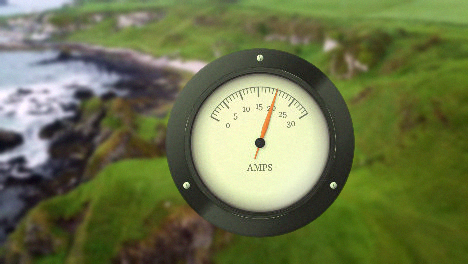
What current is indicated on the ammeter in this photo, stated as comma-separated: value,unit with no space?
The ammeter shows 20,A
